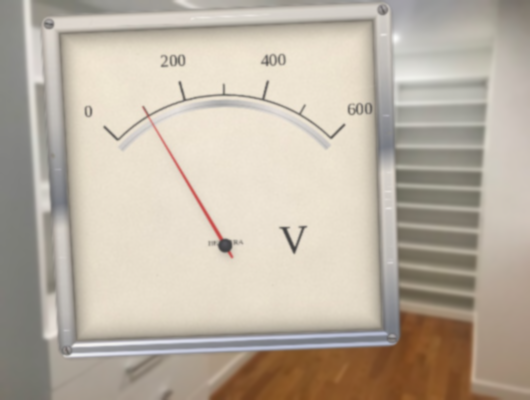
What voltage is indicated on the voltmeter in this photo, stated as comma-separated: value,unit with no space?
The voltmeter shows 100,V
